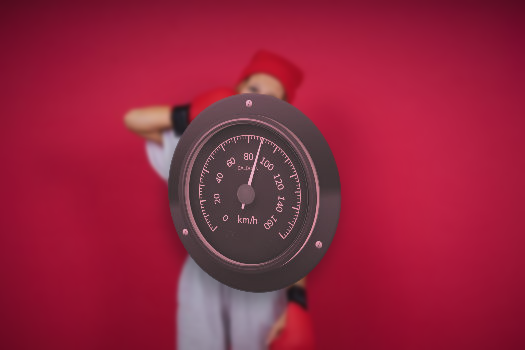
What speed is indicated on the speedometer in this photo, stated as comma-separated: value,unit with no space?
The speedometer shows 90,km/h
